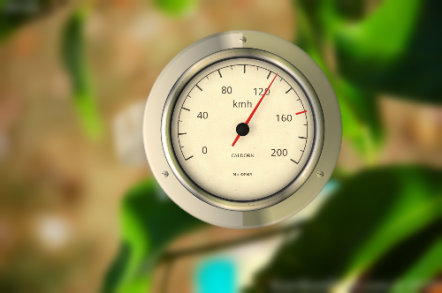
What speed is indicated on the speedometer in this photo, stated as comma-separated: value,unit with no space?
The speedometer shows 125,km/h
